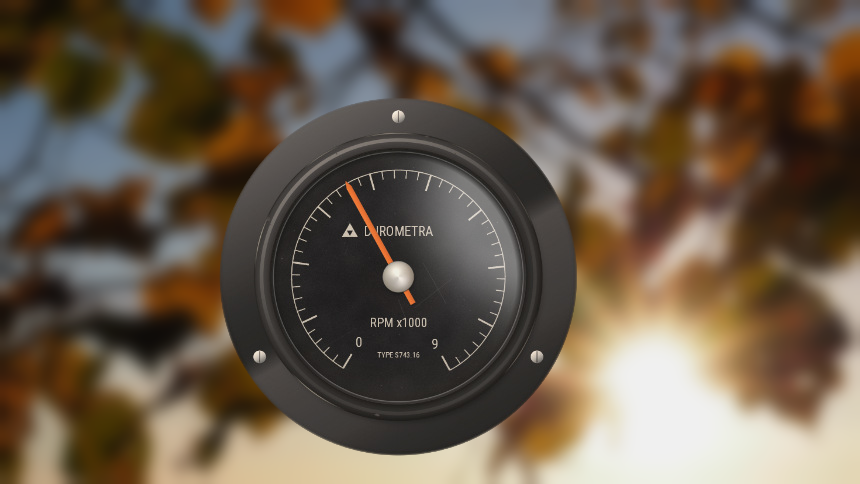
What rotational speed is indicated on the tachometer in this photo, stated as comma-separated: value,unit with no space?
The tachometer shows 3600,rpm
